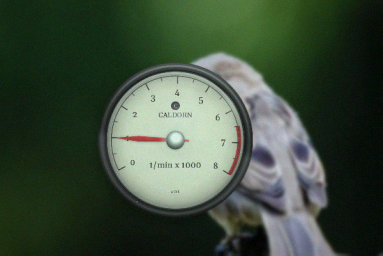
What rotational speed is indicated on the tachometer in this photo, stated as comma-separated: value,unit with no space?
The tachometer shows 1000,rpm
